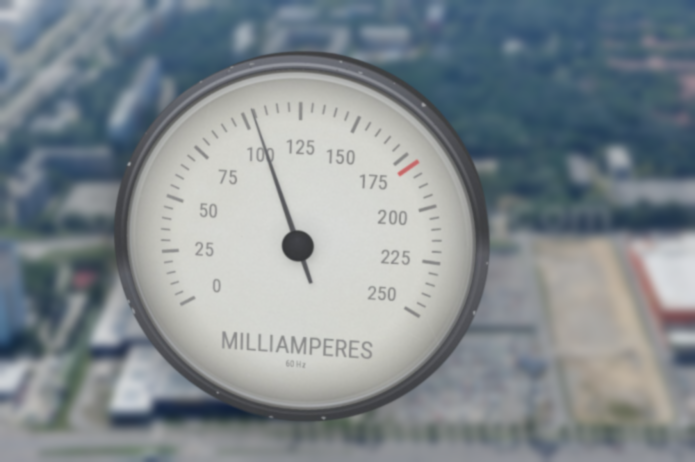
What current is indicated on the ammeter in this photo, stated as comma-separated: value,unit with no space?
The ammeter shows 105,mA
